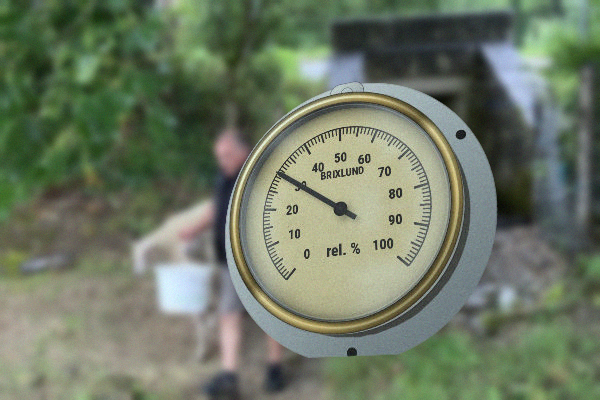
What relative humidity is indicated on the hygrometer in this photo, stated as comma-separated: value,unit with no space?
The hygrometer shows 30,%
